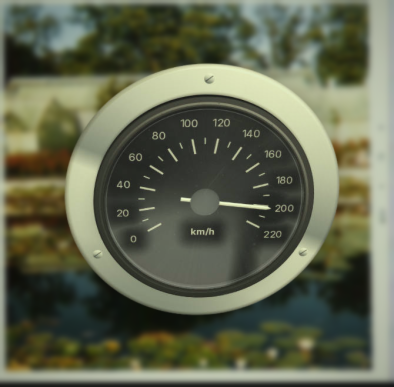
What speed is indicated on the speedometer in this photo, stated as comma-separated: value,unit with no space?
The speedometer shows 200,km/h
